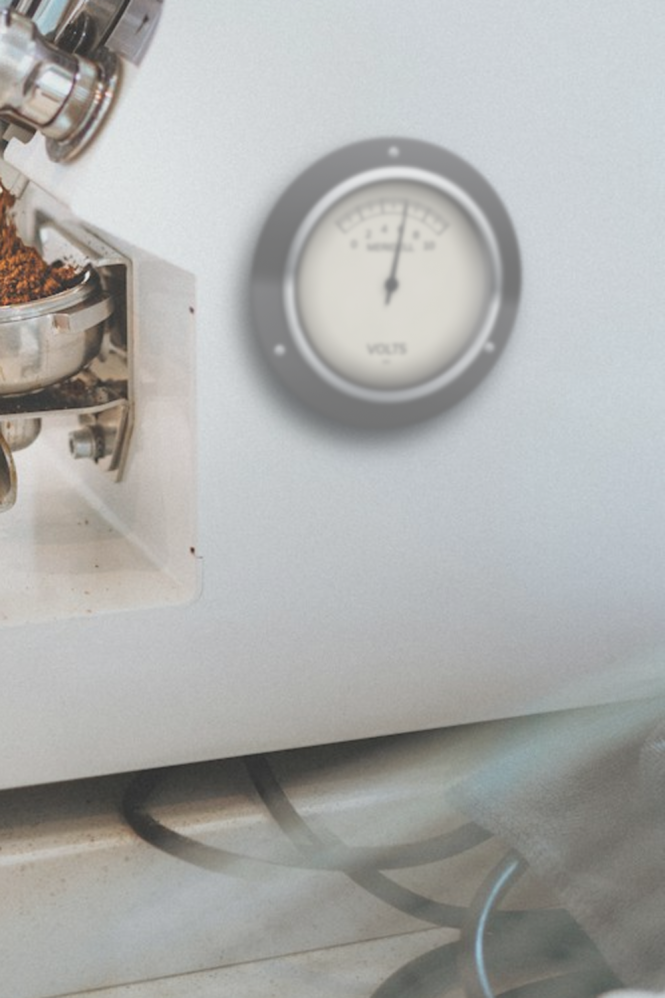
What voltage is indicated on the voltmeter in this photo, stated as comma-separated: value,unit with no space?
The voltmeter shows 6,V
